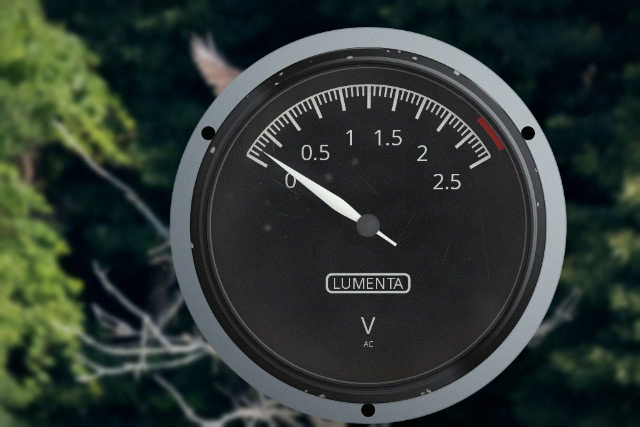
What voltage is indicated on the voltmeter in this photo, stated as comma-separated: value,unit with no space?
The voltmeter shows 0.1,V
